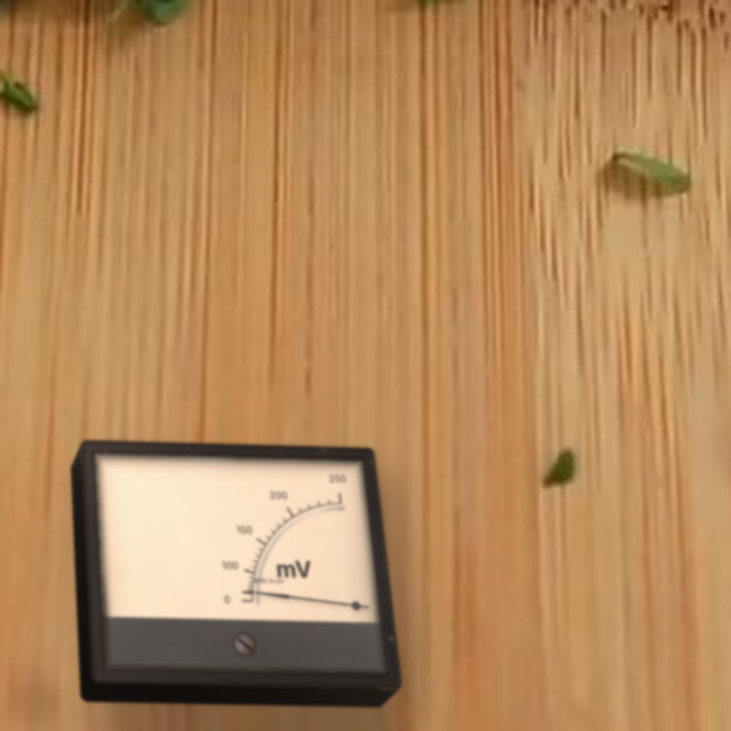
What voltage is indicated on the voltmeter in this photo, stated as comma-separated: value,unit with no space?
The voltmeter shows 50,mV
